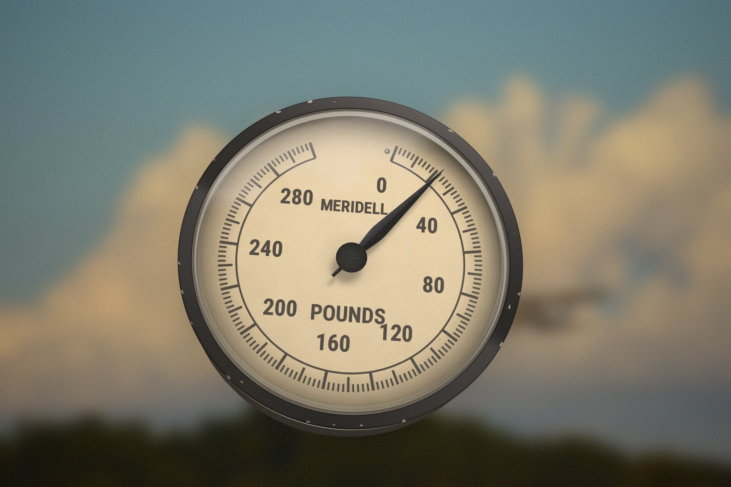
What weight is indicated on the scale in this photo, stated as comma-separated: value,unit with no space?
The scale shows 22,lb
